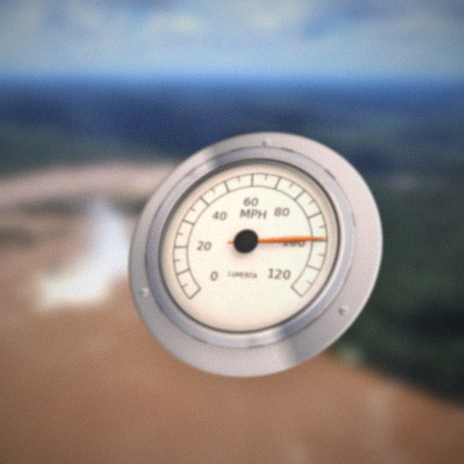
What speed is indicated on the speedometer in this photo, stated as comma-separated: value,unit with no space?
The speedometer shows 100,mph
